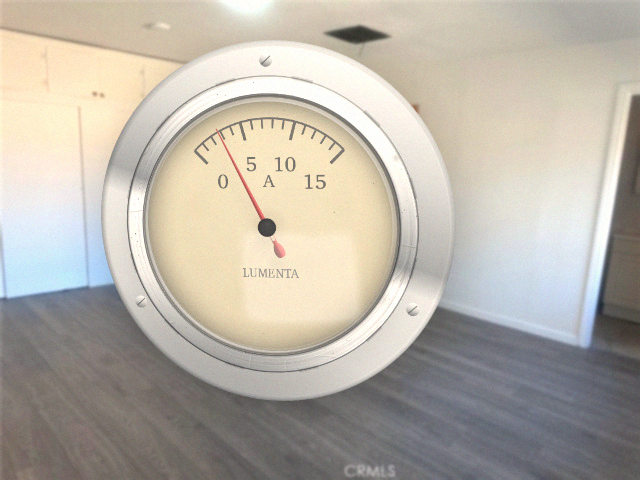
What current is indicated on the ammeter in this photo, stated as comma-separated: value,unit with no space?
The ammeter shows 3,A
